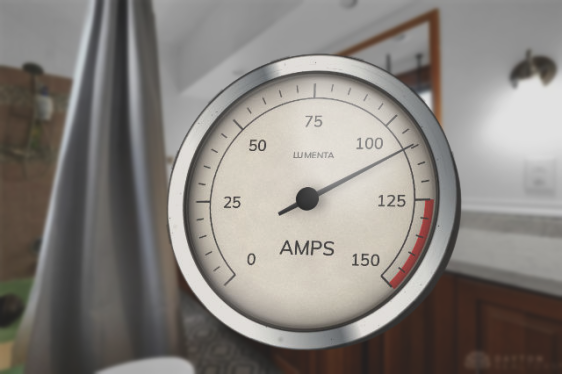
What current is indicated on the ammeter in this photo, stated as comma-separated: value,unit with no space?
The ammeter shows 110,A
